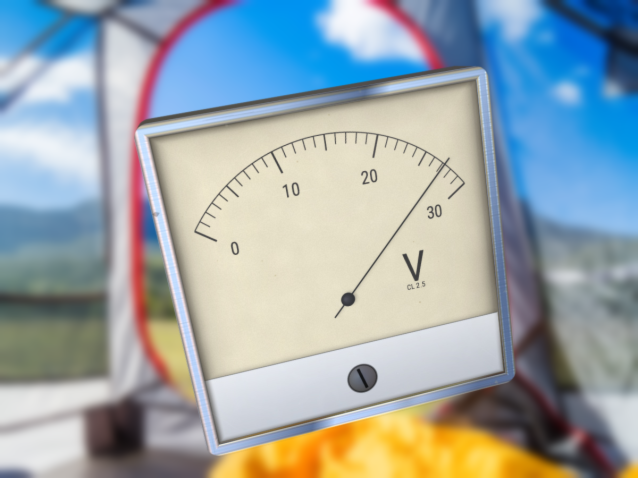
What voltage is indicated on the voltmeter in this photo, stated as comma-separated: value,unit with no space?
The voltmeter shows 27,V
